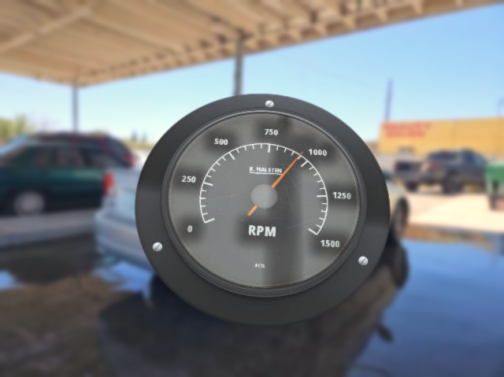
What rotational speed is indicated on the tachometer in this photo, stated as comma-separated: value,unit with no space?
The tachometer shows 950,rpm
